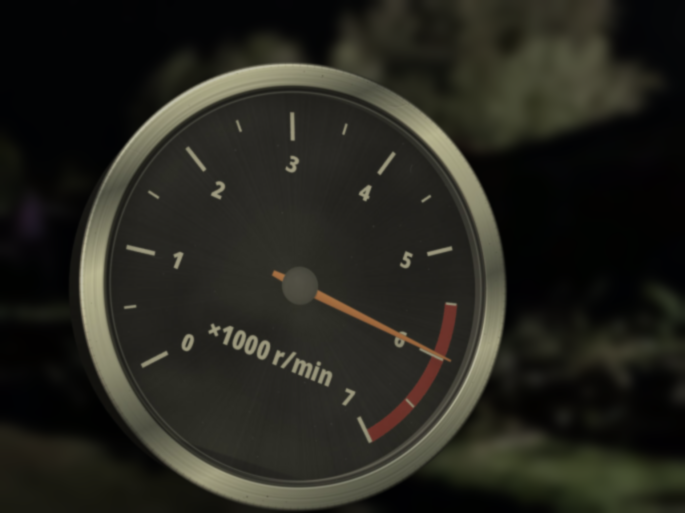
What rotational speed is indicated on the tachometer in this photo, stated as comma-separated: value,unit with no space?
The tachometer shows 6000,rpm
